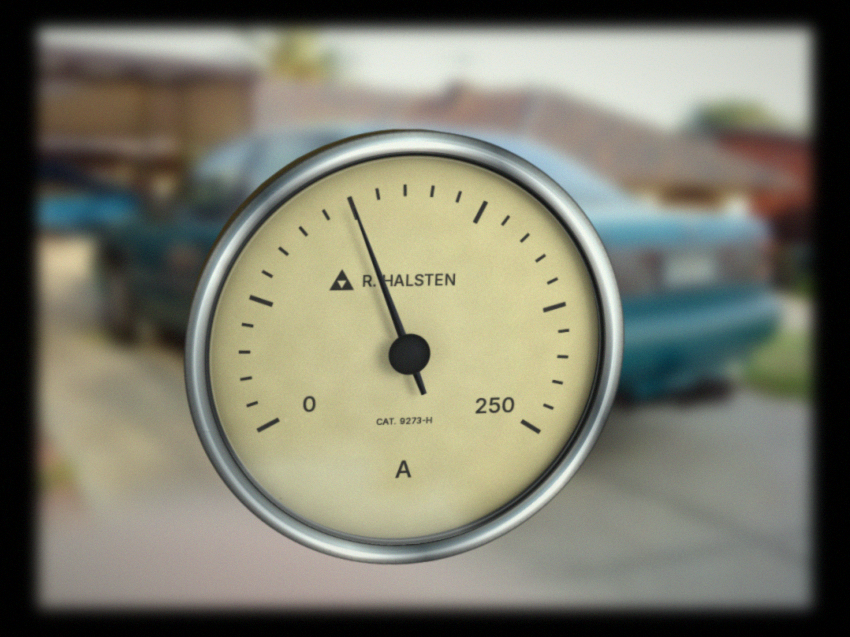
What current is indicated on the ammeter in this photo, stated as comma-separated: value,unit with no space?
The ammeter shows 100,A
